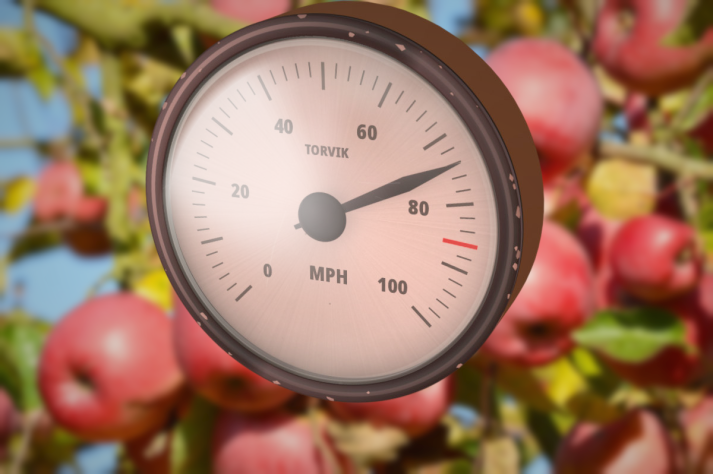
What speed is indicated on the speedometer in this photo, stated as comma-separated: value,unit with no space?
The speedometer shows 74,mph
